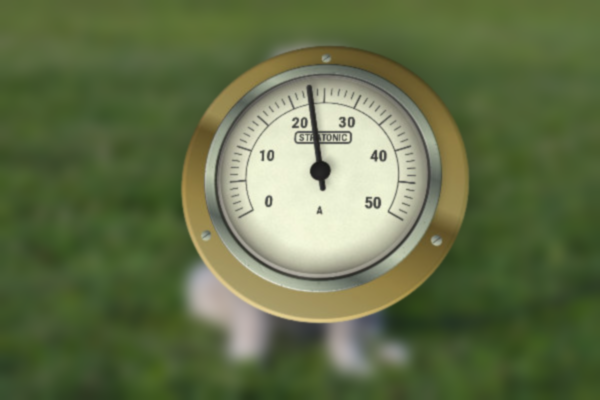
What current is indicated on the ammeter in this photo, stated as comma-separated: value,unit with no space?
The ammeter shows 23,A
